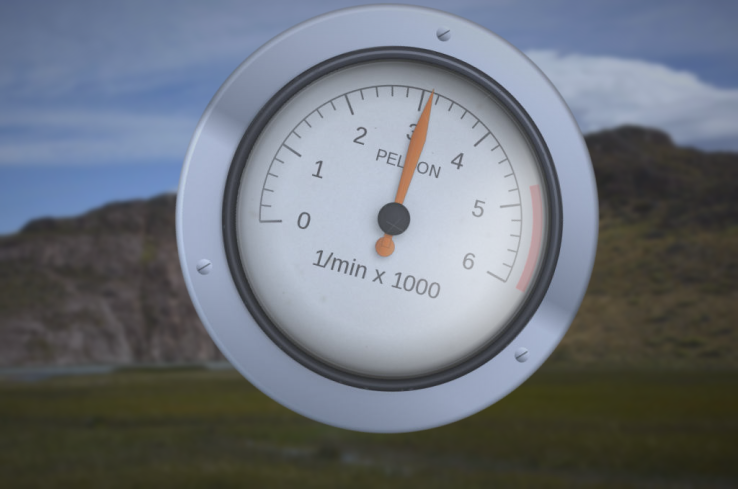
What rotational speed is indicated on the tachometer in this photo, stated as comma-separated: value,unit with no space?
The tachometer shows 3100,rpm
